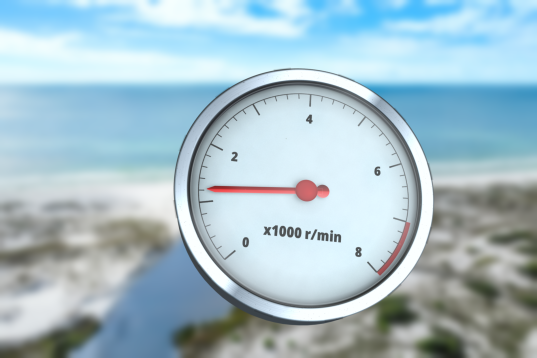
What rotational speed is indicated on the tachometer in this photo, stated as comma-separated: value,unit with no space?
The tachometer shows 1200,rpm
